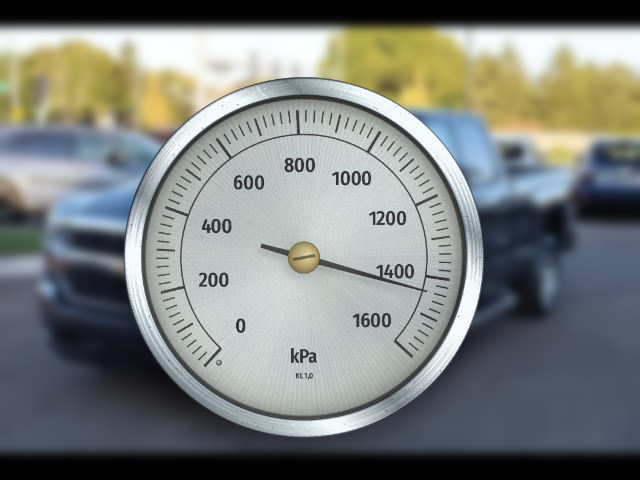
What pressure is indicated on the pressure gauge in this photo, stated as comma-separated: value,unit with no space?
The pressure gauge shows 1440,kPa
